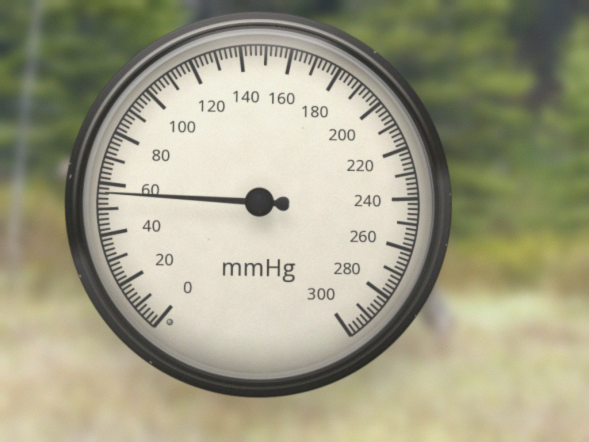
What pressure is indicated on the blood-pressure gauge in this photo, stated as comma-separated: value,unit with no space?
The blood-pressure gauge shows 56,mmHg
